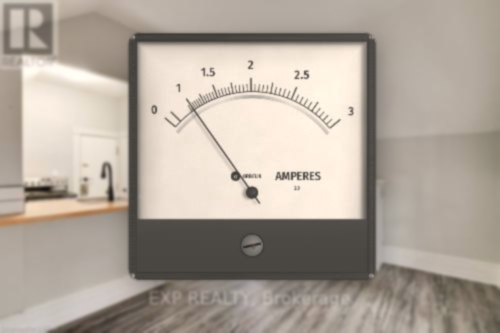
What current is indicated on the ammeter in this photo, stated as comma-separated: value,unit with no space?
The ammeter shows 1,A
